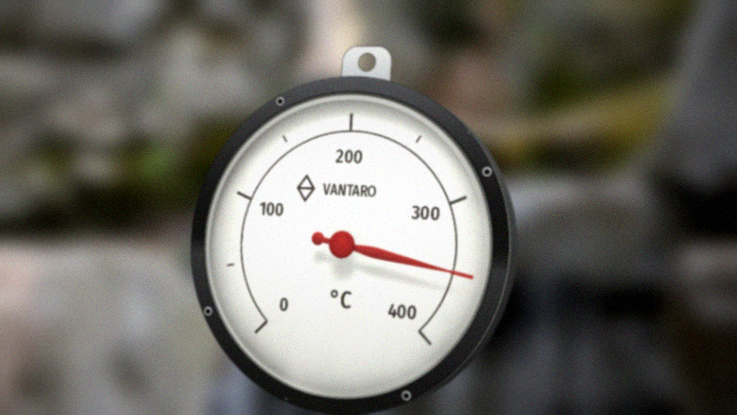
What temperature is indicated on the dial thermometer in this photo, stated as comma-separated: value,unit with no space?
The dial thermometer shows 350,°C
